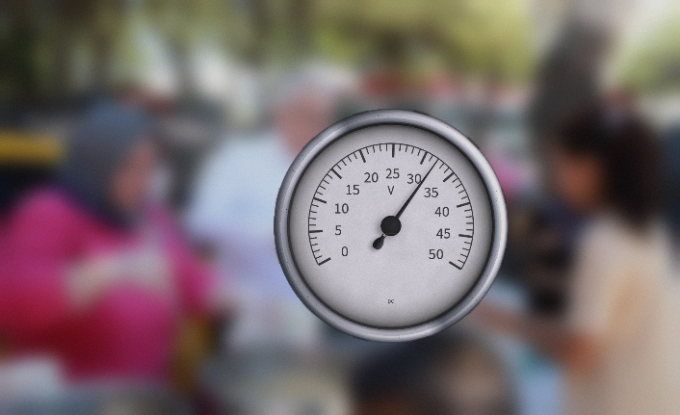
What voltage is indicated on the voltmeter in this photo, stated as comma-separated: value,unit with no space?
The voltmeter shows 32,V
